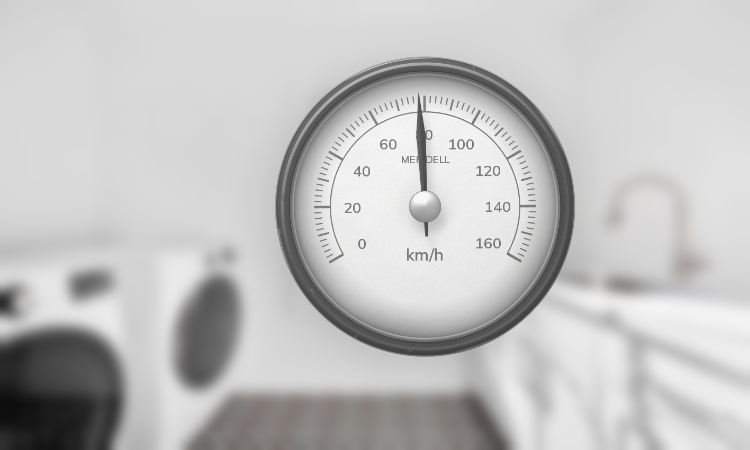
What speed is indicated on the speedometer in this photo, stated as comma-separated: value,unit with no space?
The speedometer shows 78,km/h
